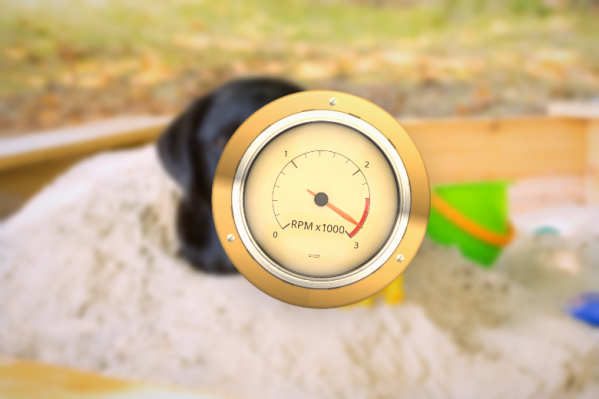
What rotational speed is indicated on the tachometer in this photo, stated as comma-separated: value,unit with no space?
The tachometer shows 2800,rpm
